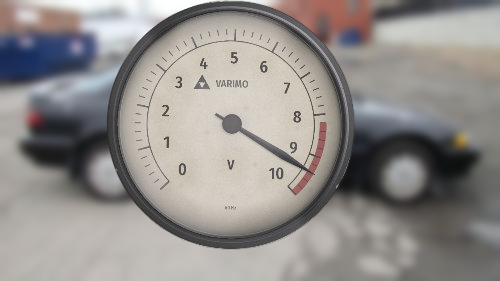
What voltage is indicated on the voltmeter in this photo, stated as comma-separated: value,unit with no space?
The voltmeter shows 9.4,V
